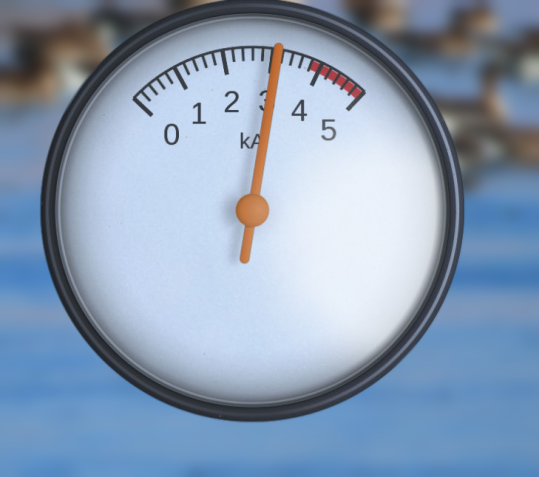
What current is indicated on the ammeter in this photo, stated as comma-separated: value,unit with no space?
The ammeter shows 3.1,kA
